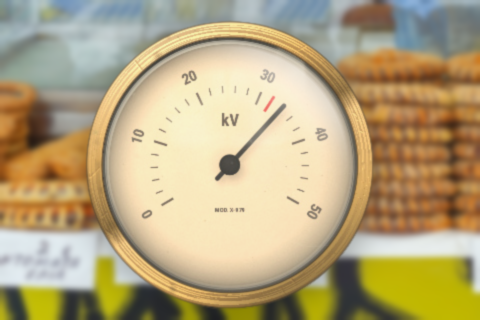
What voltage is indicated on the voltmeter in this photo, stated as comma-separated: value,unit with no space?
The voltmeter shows 34,kV
